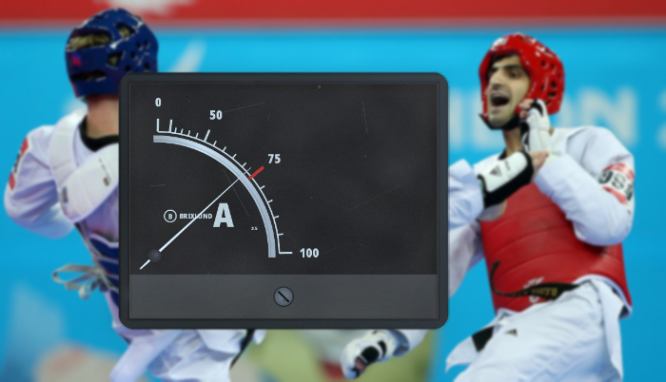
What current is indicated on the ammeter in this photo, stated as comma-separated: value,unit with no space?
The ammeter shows 72.5,A
